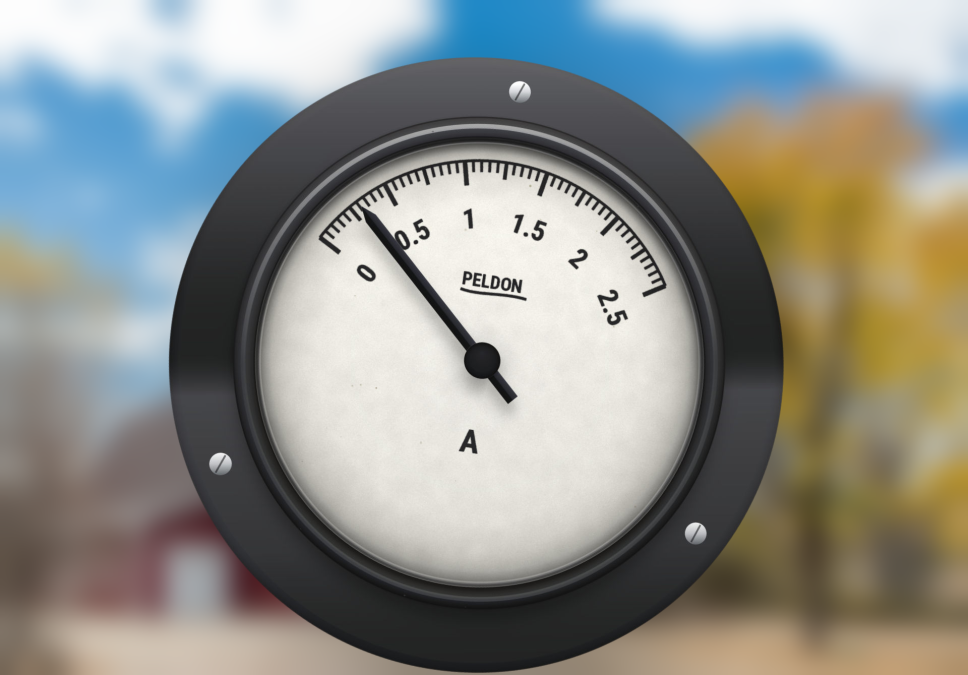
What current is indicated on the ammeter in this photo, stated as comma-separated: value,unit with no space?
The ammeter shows 0.3,A
